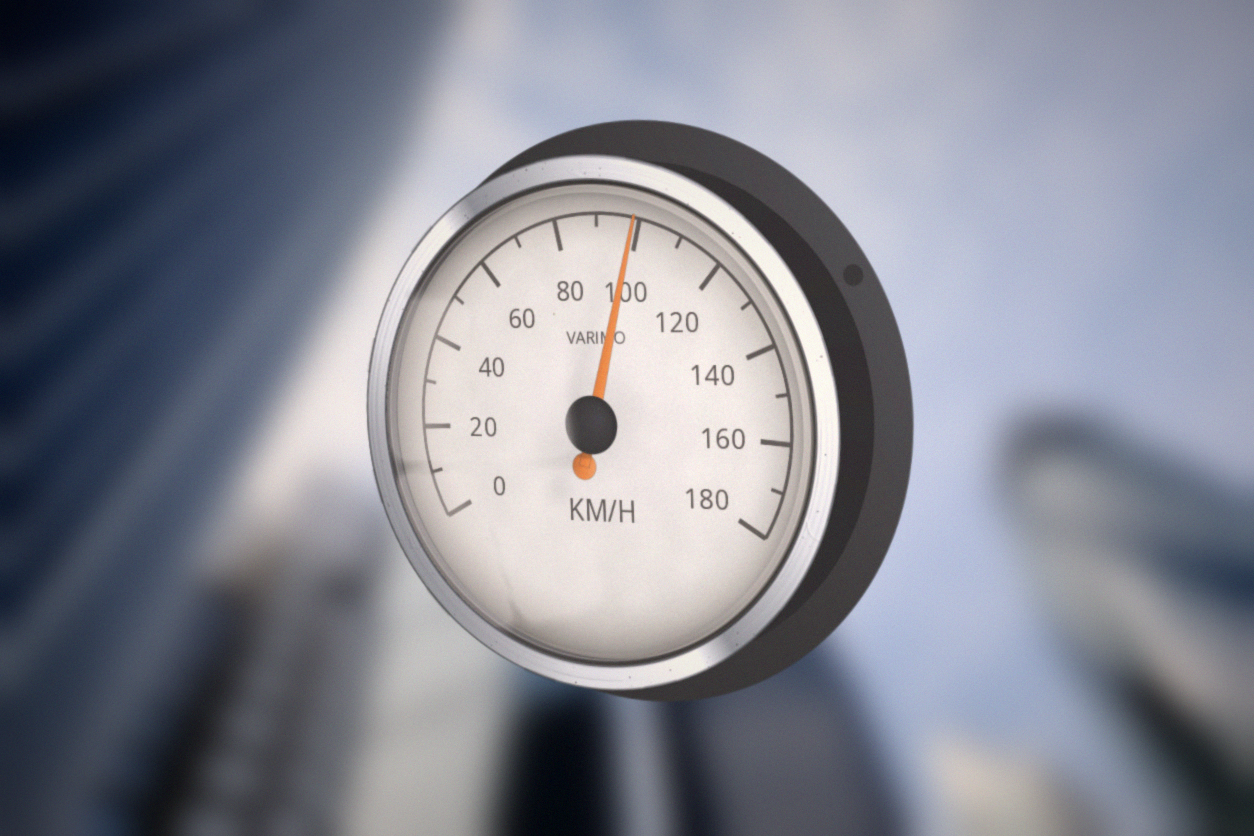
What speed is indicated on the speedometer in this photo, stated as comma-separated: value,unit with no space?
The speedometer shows 100,km/h
